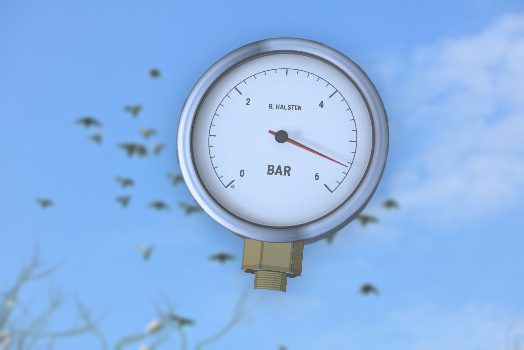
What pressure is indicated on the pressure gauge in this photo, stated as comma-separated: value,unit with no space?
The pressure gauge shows 5.5,bar
